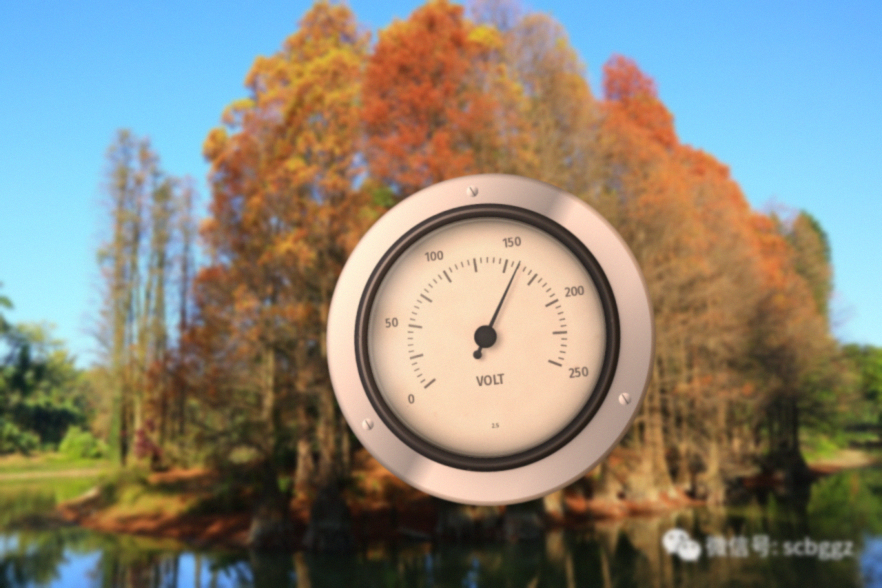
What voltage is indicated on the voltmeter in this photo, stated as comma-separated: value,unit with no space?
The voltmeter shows 160,V
